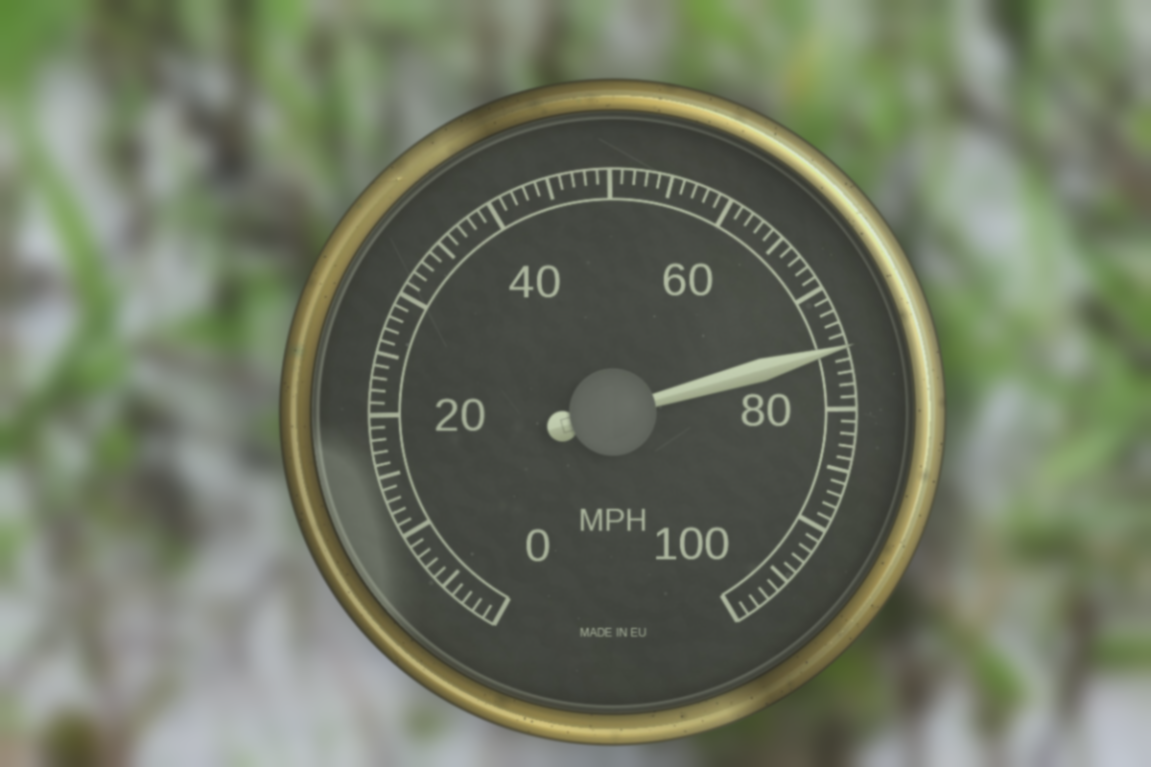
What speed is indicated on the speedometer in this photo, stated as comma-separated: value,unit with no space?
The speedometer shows 75,mph
